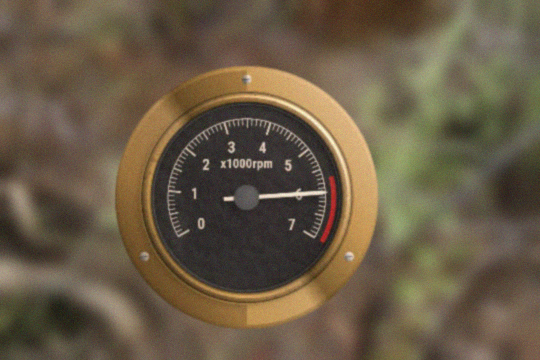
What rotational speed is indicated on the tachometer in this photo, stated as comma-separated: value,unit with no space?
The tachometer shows 6000,rpm
